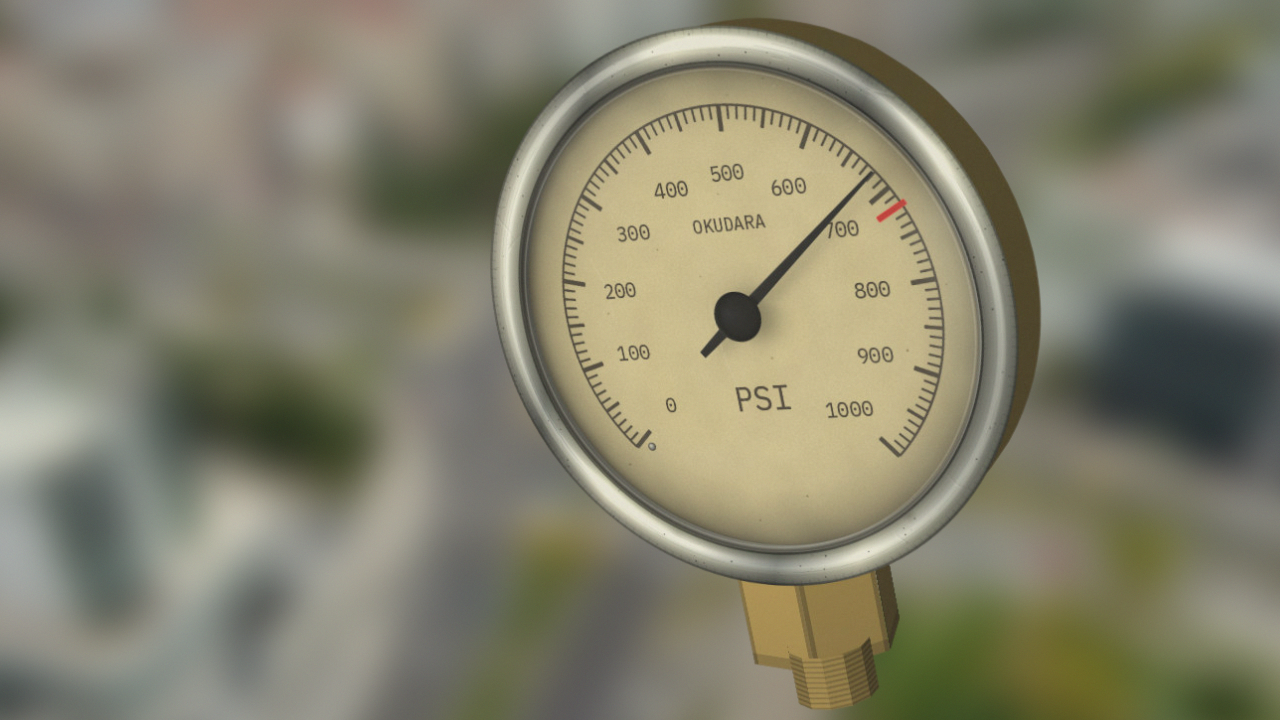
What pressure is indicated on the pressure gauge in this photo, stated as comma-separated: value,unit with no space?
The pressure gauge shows 680,psi
